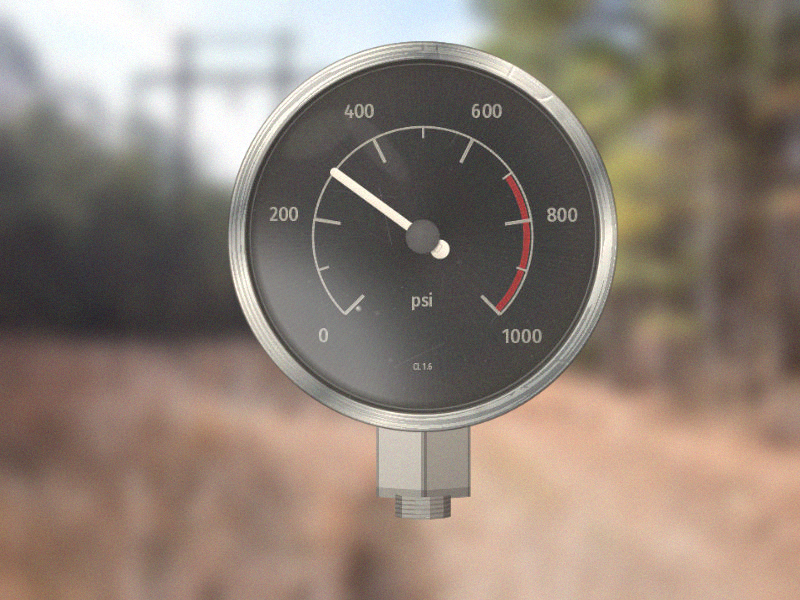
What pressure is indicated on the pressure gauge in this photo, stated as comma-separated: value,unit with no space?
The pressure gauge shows 300,psi
